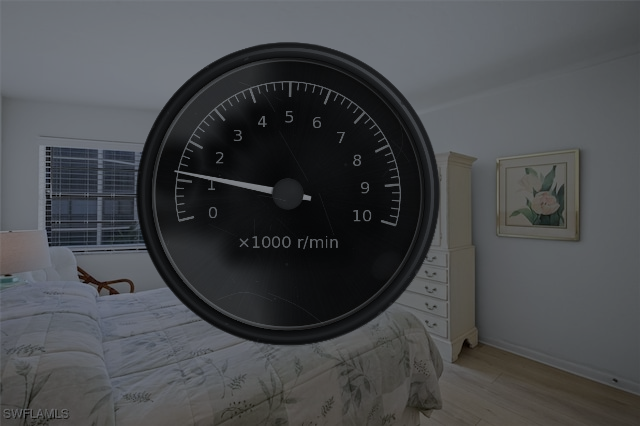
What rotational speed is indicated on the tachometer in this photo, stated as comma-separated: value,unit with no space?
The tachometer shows 1200,rpm
